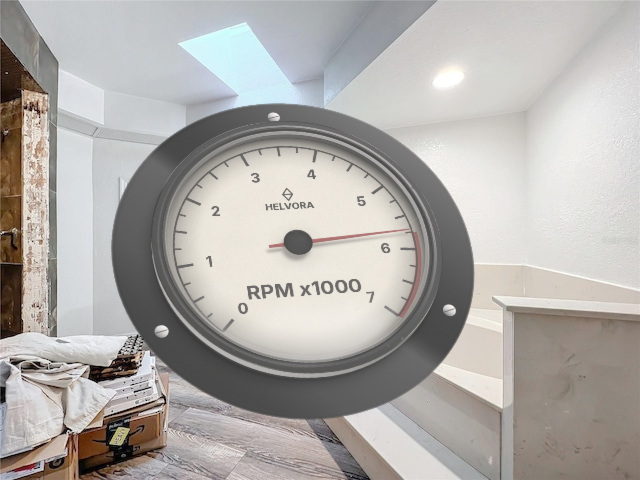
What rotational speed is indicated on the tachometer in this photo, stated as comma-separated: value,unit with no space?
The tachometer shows 5750,rpm
